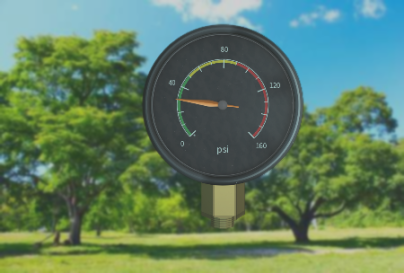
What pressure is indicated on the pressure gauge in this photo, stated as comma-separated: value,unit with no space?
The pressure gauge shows 30,psi
